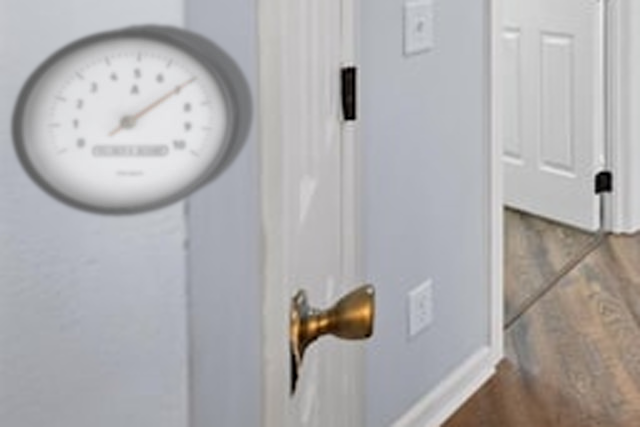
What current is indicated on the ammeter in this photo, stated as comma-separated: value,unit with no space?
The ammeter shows 7,A
